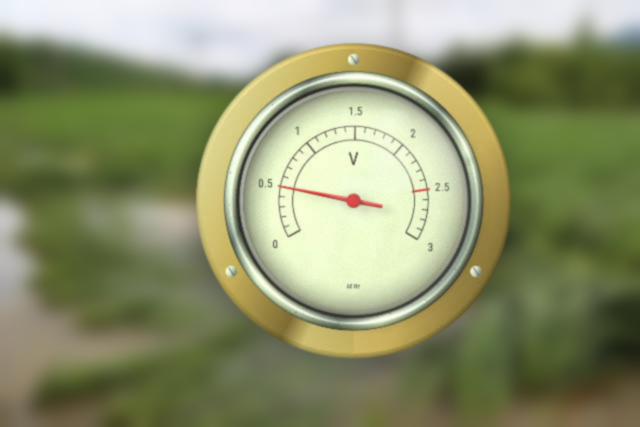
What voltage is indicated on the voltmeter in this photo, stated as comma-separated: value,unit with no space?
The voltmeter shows 0.5,V
